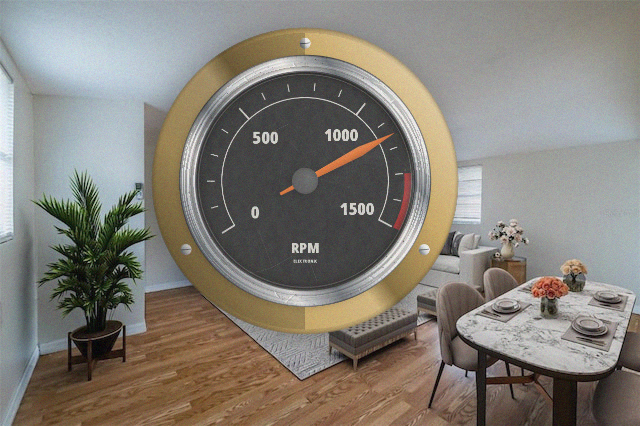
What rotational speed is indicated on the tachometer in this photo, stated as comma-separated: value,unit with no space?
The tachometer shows 1150,rpm
